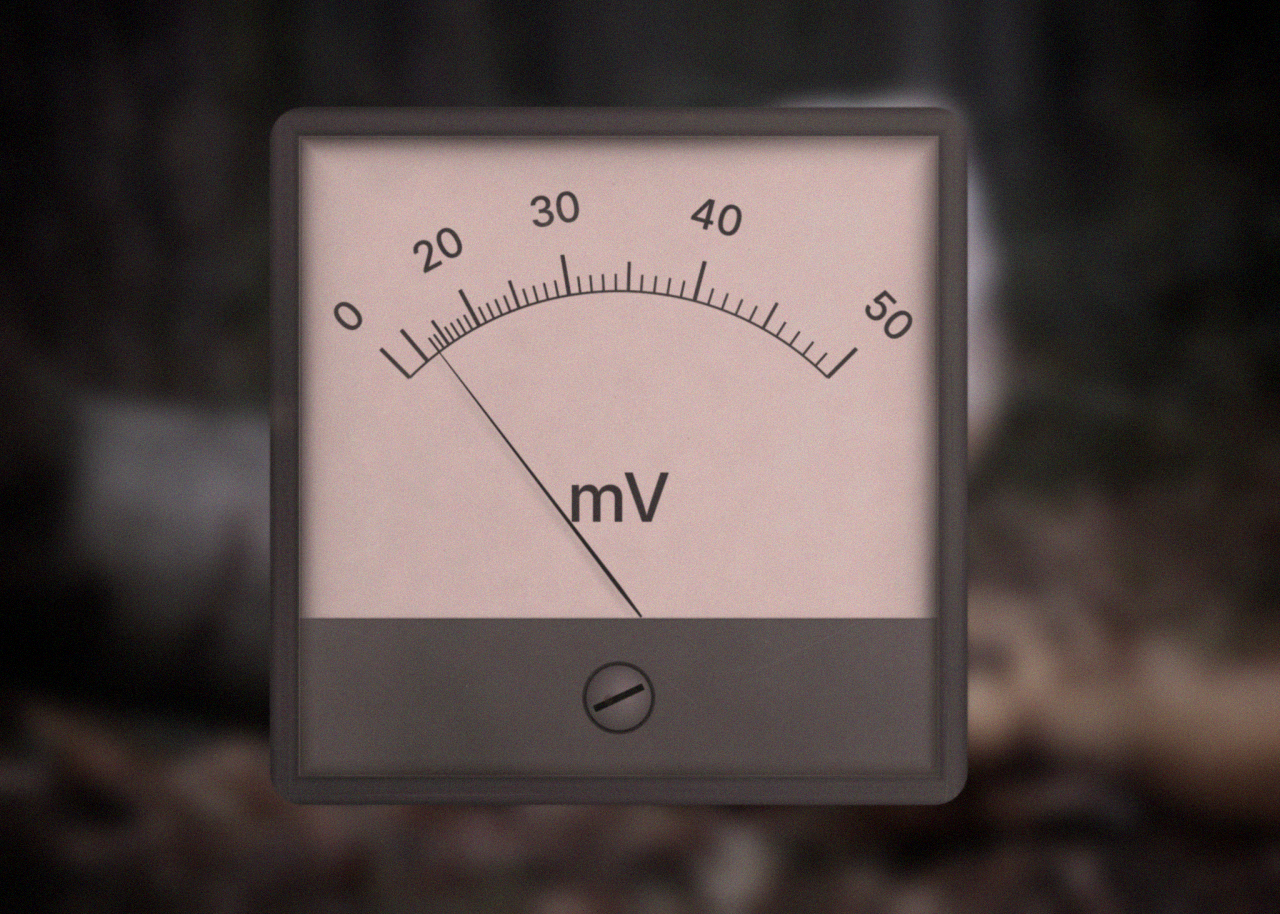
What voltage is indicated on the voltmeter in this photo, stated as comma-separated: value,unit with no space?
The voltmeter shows 13,mV
